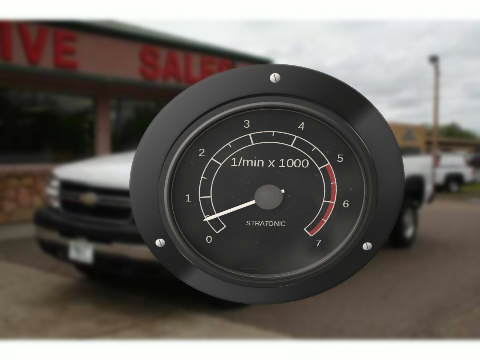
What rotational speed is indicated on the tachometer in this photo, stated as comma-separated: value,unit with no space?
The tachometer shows 500,rpm
